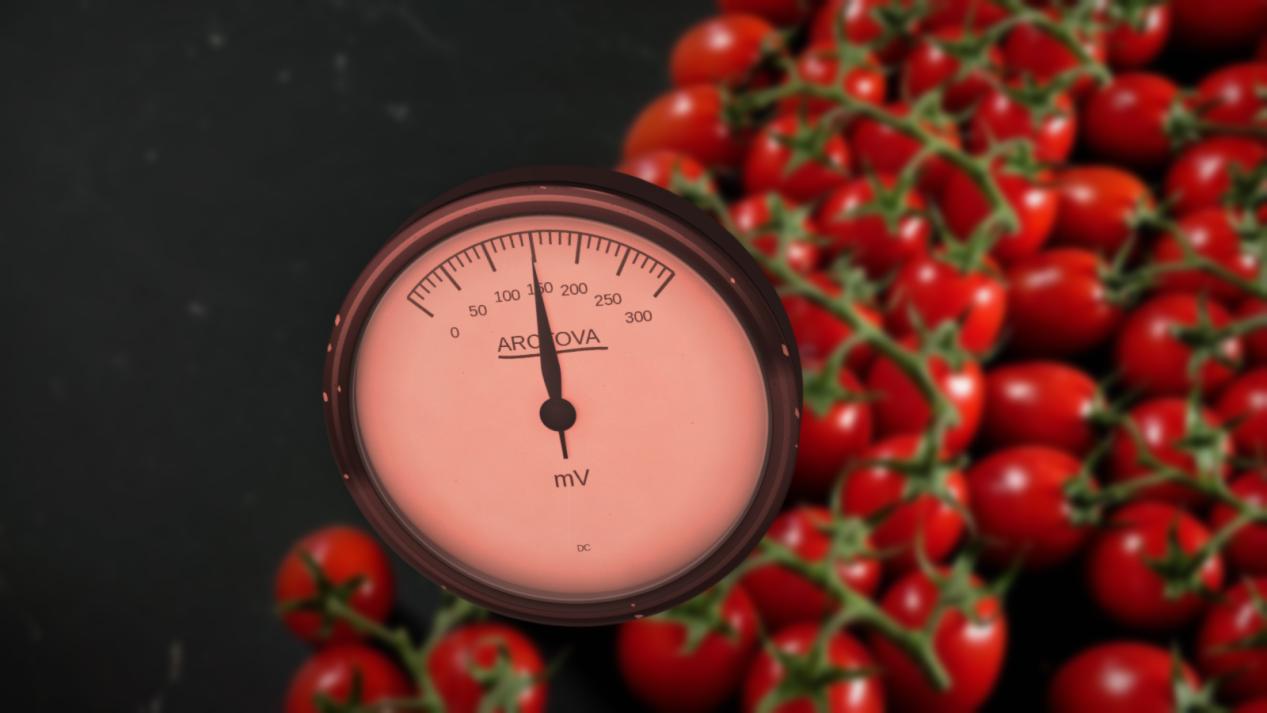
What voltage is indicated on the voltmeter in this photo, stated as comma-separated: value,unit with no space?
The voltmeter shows 150,mV
